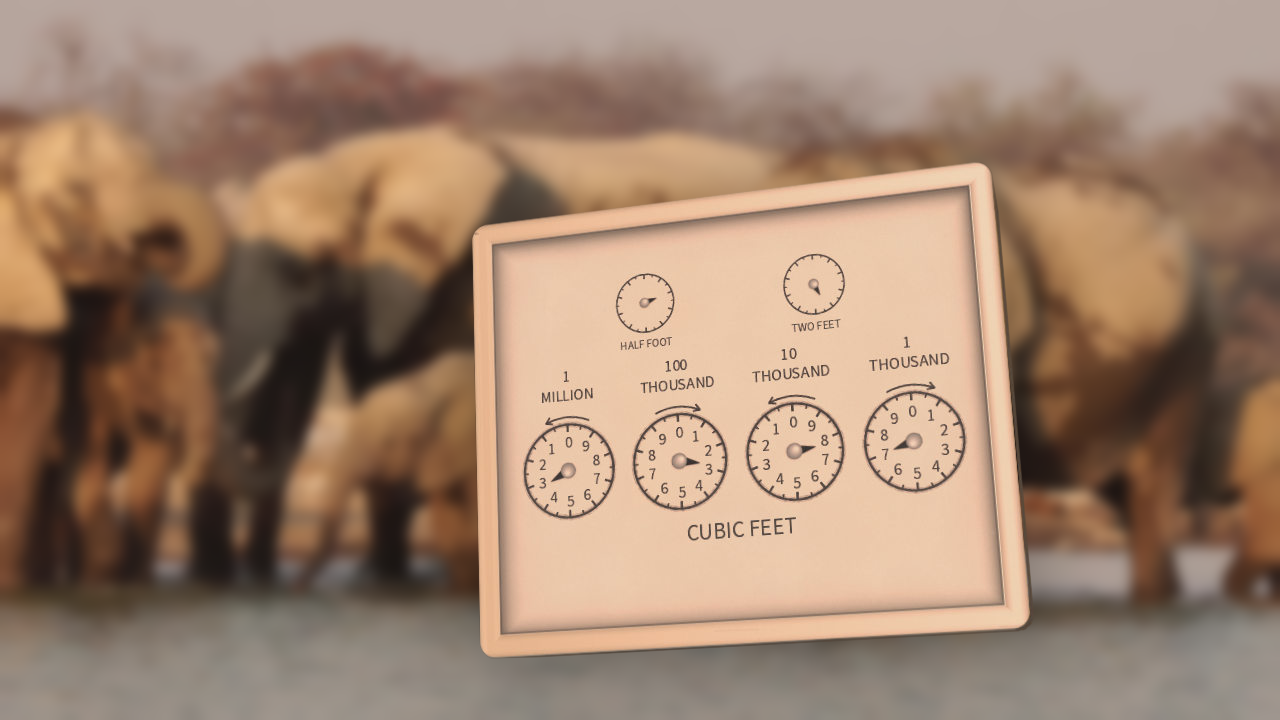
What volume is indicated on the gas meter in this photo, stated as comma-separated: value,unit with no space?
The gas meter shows 327700,ft³
